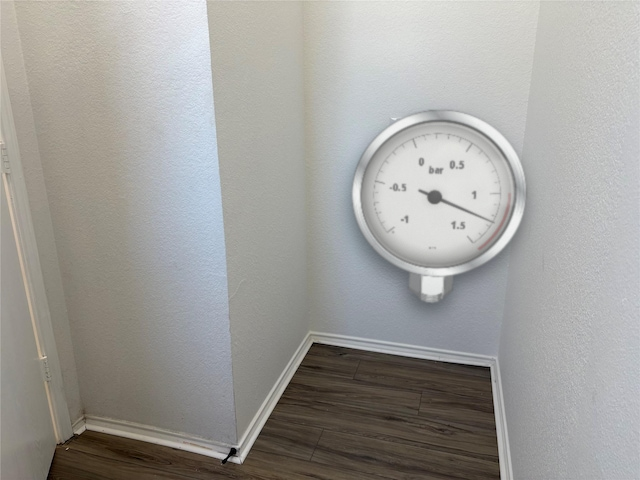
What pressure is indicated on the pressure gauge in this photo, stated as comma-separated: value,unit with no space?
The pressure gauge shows 1.25,bar
